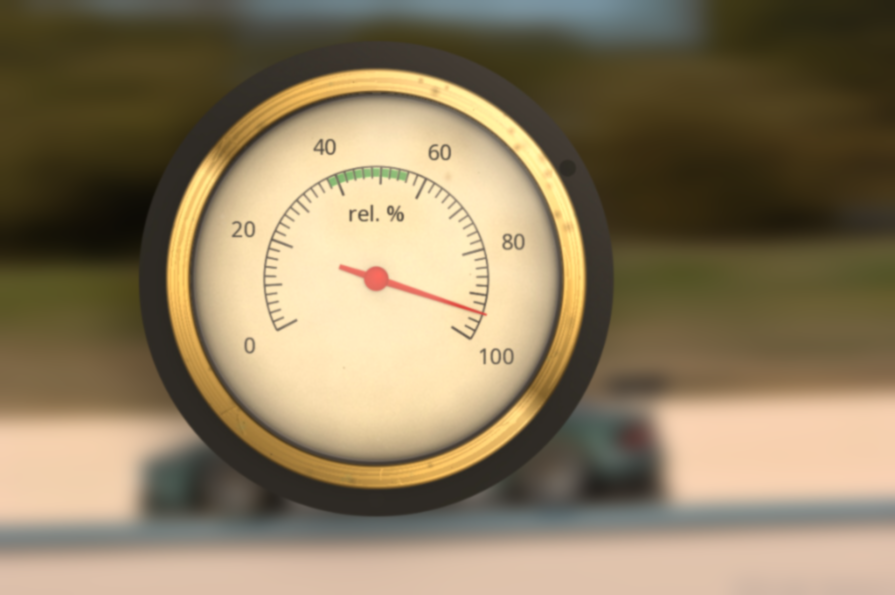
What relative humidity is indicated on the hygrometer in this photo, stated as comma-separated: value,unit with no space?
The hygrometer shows 94,%
